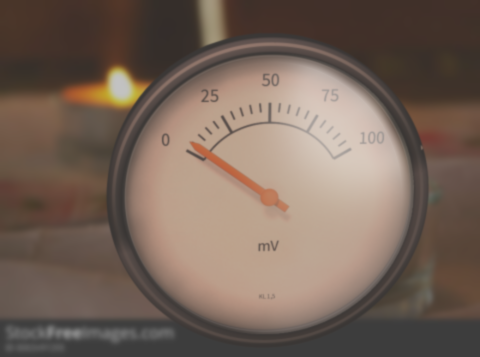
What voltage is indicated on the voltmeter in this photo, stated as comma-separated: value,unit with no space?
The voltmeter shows 5,mV
